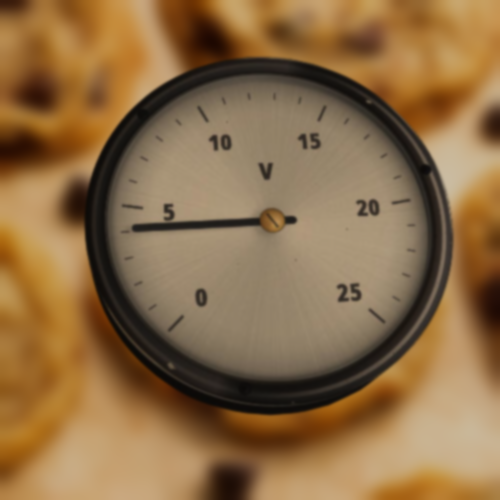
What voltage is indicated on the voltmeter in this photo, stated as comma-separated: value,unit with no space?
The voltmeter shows 4,V
